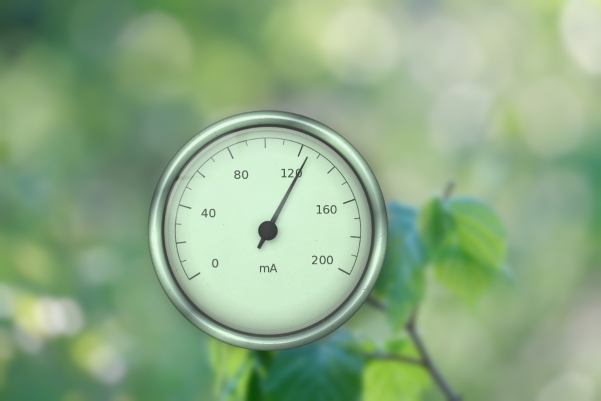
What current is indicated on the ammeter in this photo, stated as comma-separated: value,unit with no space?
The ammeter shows 125,mA
